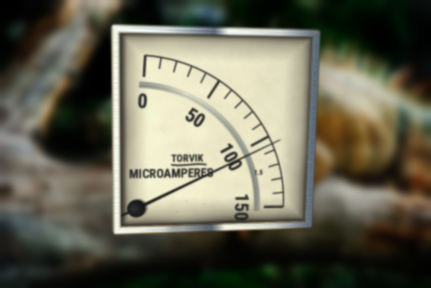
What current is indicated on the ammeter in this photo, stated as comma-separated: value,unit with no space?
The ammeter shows 105,µA
